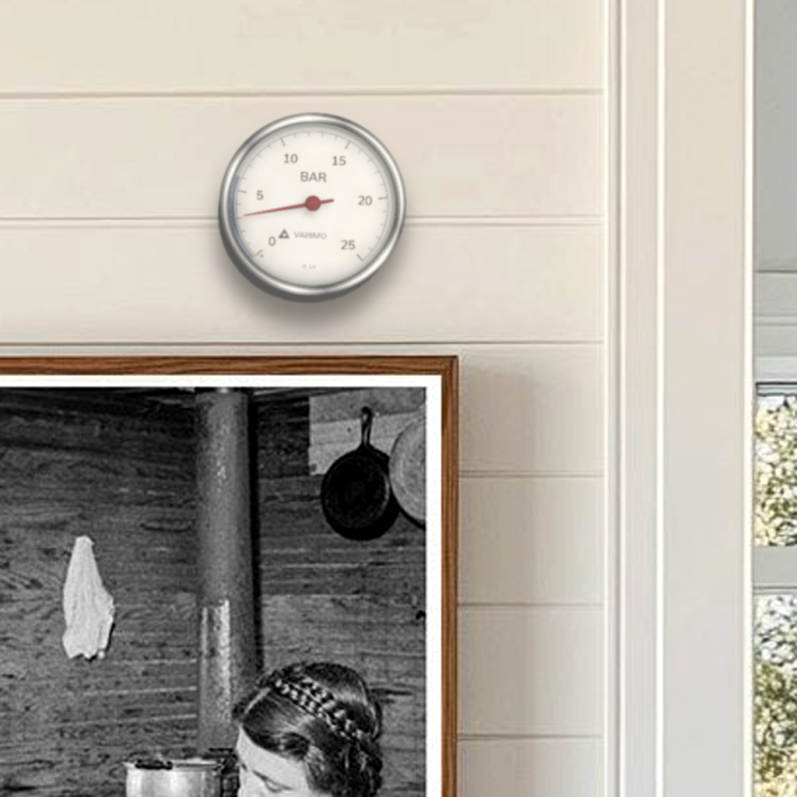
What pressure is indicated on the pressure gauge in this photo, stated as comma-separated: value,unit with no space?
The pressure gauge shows 3,bar
